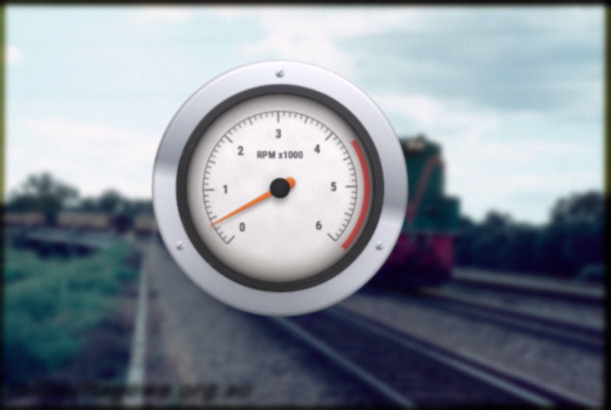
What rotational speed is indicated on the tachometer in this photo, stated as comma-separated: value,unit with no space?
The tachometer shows 400,rpm
